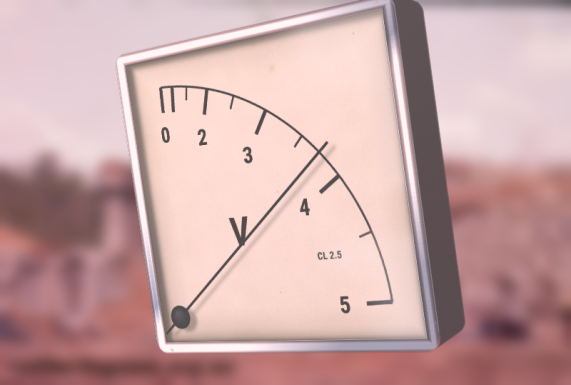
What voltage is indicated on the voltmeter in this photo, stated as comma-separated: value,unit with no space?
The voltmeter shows 3.75,V
